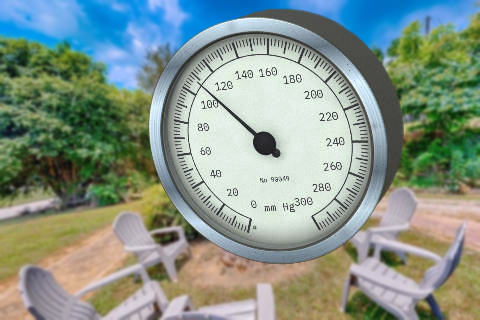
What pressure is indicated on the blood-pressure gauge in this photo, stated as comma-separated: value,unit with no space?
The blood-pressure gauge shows 110,mmHg
